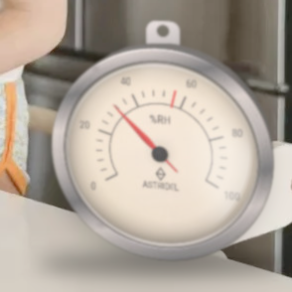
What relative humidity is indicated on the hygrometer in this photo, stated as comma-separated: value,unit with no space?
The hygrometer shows 32,%
